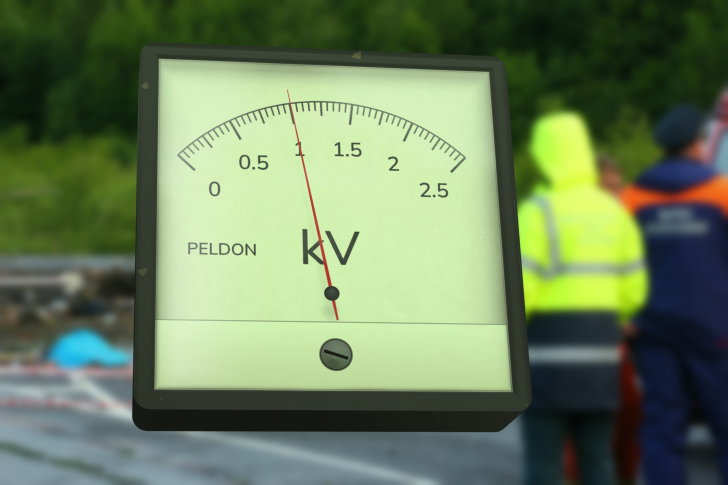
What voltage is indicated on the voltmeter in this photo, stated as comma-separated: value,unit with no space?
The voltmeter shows 1,kV
